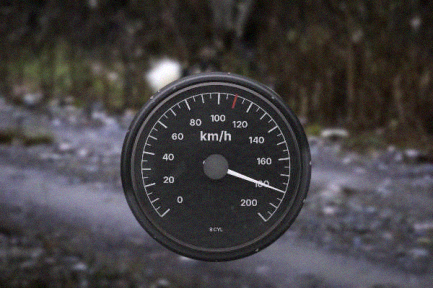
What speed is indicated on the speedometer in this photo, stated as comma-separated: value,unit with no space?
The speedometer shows 180,km/h
